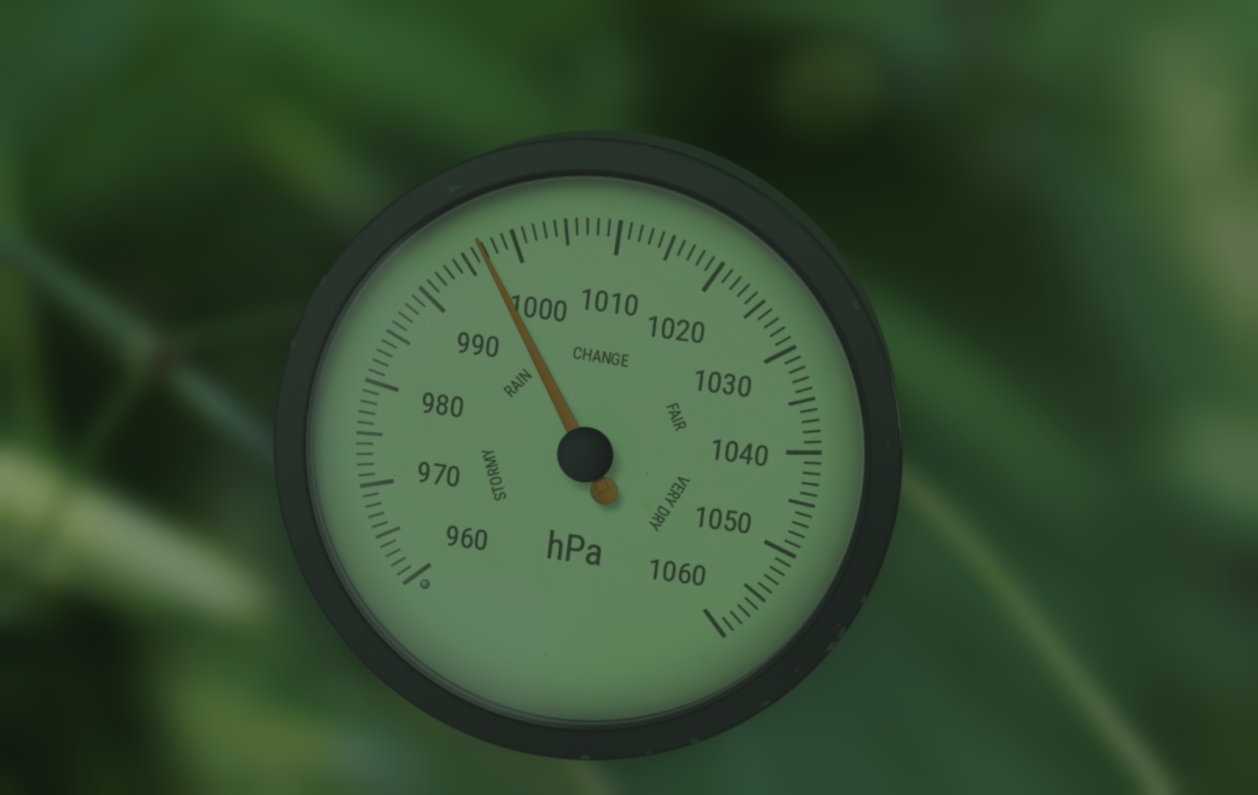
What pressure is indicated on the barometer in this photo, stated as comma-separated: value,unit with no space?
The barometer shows 997,hPa
